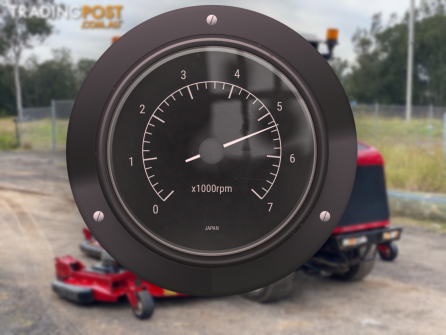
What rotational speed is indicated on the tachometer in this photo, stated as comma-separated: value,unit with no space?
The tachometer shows 5300,rpm
